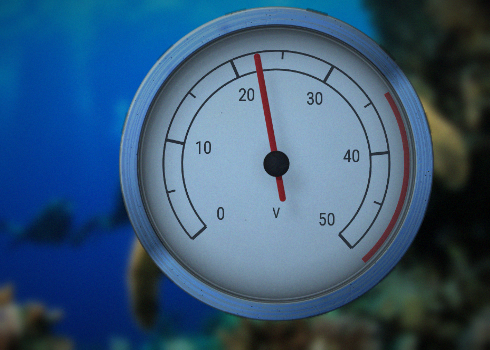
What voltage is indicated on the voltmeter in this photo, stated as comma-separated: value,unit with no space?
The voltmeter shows 22.5,V
